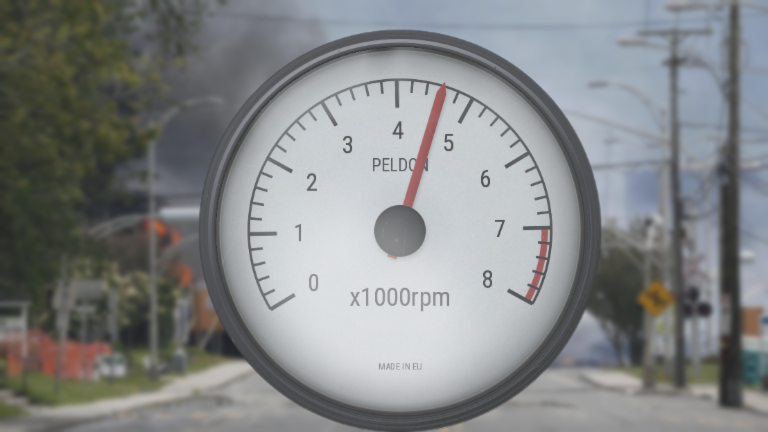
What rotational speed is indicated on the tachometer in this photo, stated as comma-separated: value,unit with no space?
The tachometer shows 4600,rpm
